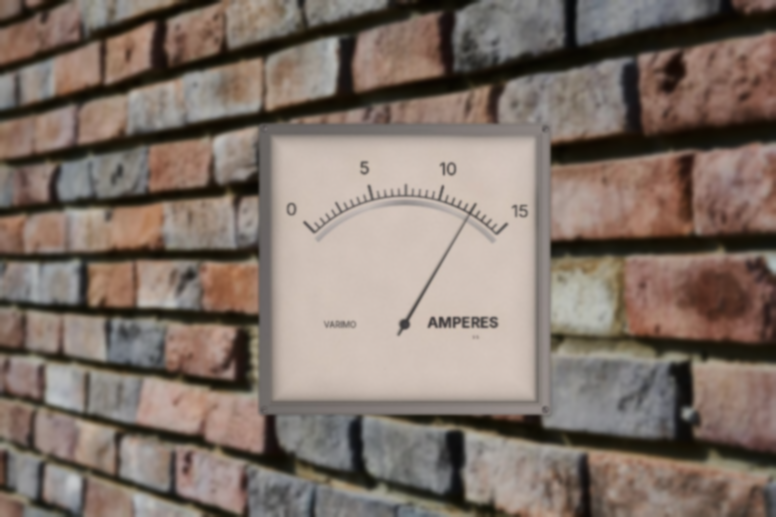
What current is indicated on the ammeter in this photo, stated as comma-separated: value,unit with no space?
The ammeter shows 12.5,A
